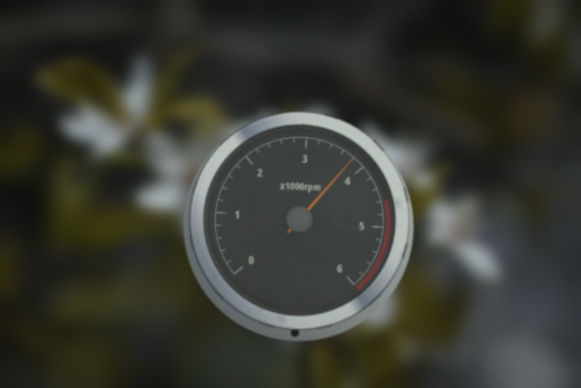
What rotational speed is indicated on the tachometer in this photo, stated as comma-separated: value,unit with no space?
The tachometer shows 3800,rpm
